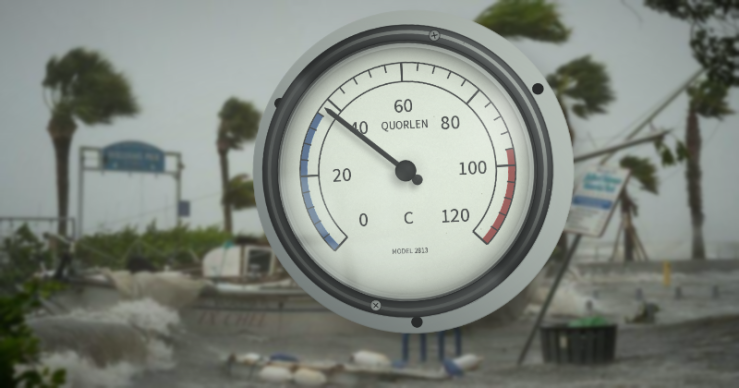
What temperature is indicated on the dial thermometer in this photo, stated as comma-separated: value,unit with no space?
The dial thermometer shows 38,°C
